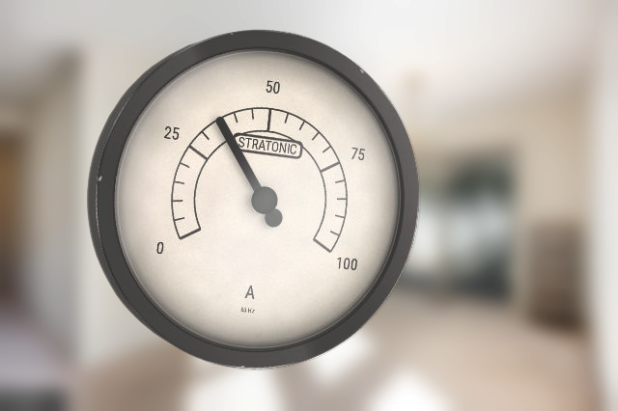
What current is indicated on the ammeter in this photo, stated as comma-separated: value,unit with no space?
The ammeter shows 35,A
